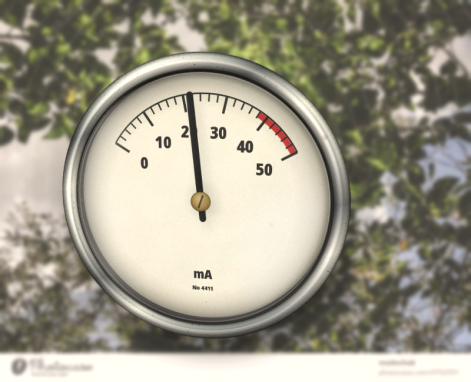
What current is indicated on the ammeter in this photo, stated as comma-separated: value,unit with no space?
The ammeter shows 22,mA
